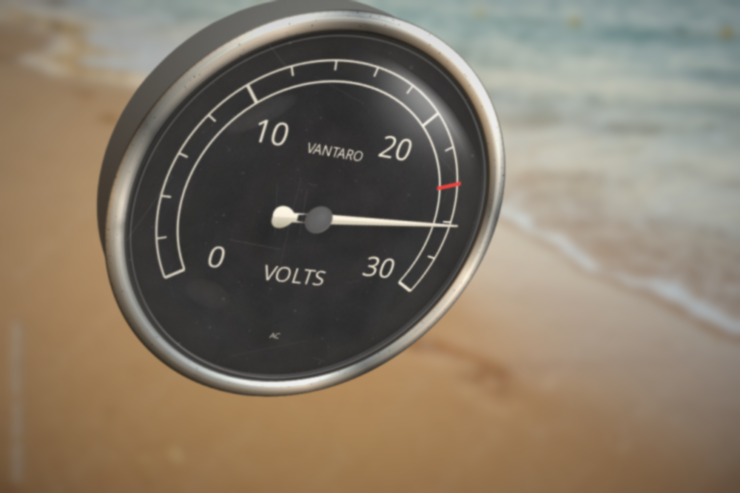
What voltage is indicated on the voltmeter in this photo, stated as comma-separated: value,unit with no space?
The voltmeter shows 26,V
